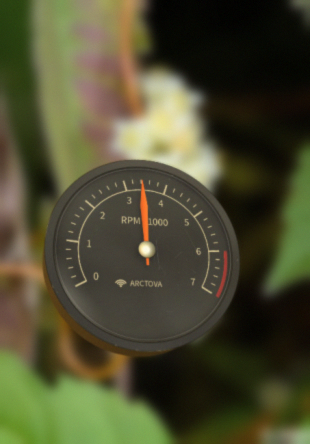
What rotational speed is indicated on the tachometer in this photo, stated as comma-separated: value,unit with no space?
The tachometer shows 3400,rpm
